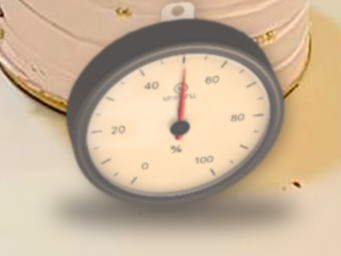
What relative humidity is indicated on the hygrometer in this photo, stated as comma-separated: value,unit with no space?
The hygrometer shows 50,%
